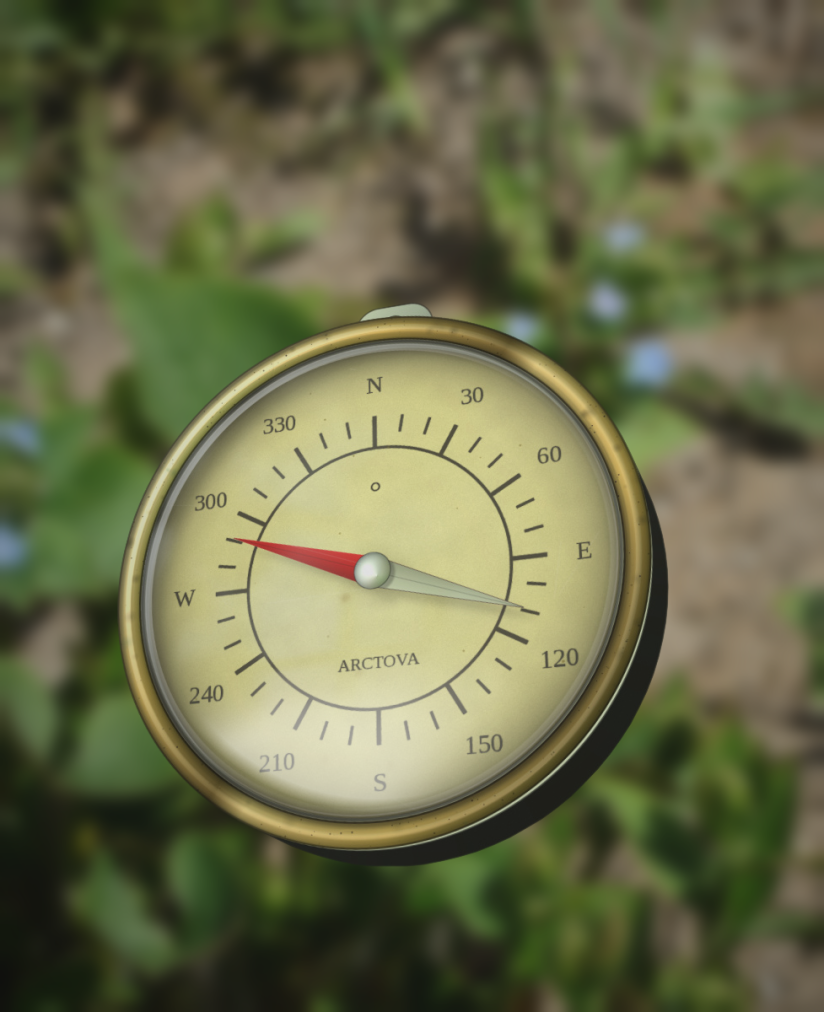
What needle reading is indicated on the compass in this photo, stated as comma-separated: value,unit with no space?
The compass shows 290,°
